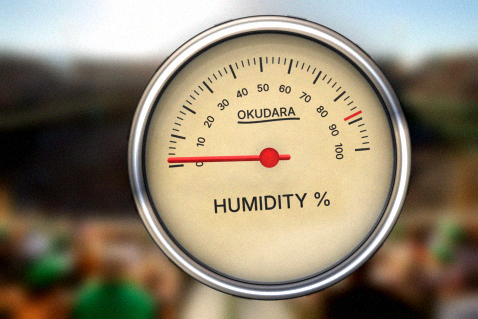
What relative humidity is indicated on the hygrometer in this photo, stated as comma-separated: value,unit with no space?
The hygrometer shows 2,%
